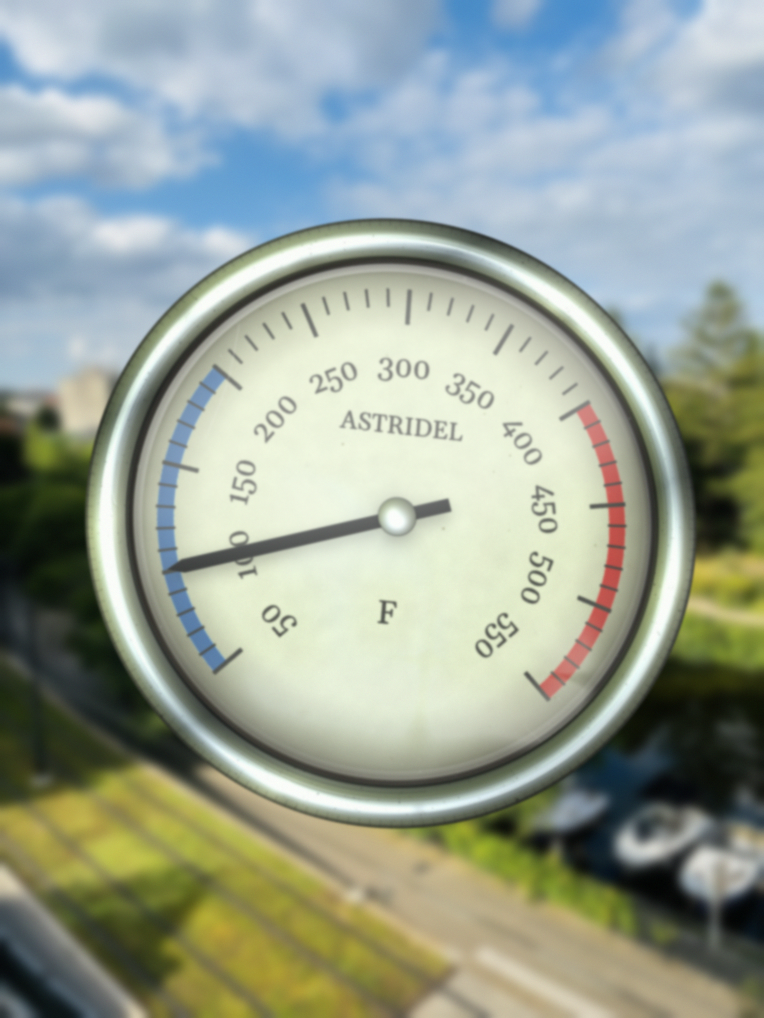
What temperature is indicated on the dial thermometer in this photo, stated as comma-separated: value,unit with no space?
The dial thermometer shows 100,°F
